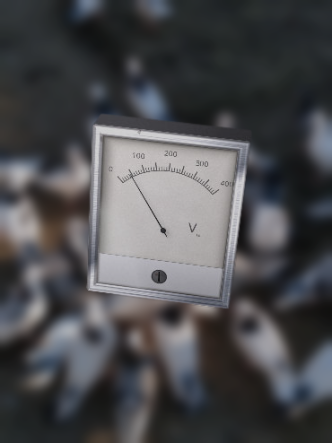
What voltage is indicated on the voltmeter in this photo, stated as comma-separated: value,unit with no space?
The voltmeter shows 50,V
